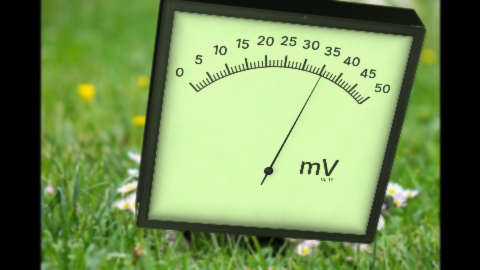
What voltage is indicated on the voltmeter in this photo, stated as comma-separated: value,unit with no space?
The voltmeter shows 35,mV
